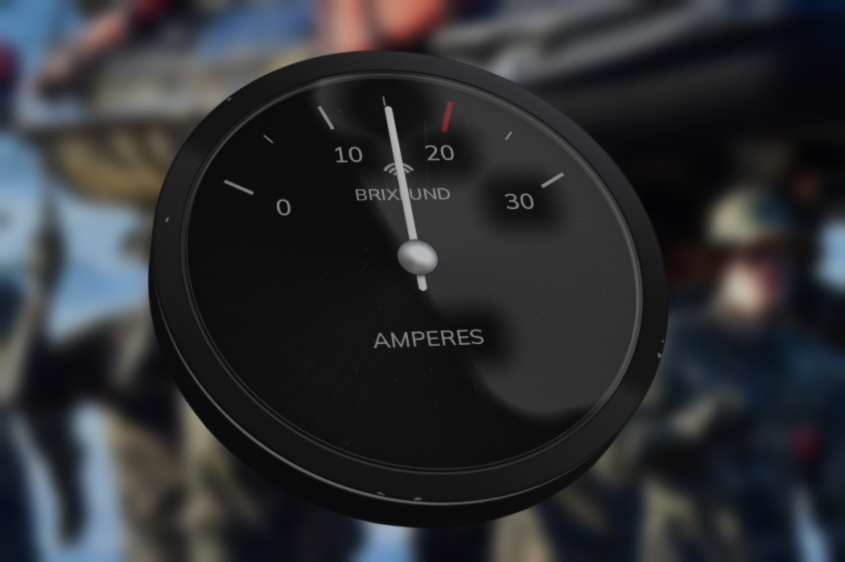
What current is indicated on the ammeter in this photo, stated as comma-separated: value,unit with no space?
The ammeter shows 15,A
